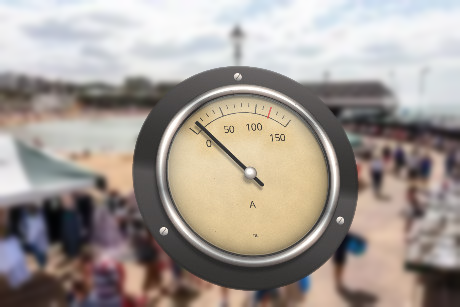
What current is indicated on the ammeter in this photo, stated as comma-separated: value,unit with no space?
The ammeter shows 10,A
